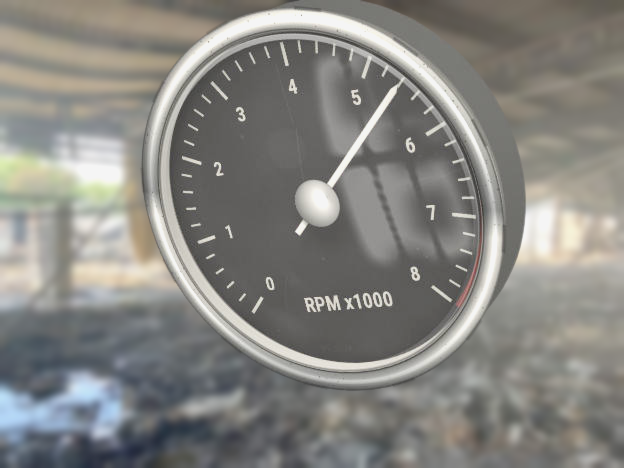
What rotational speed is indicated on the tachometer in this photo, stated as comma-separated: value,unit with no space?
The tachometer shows 5400,rpm
